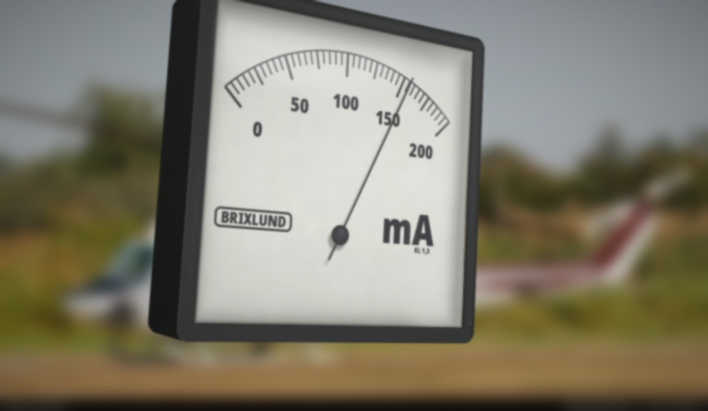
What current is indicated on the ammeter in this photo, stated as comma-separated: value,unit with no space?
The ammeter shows 155,mA
